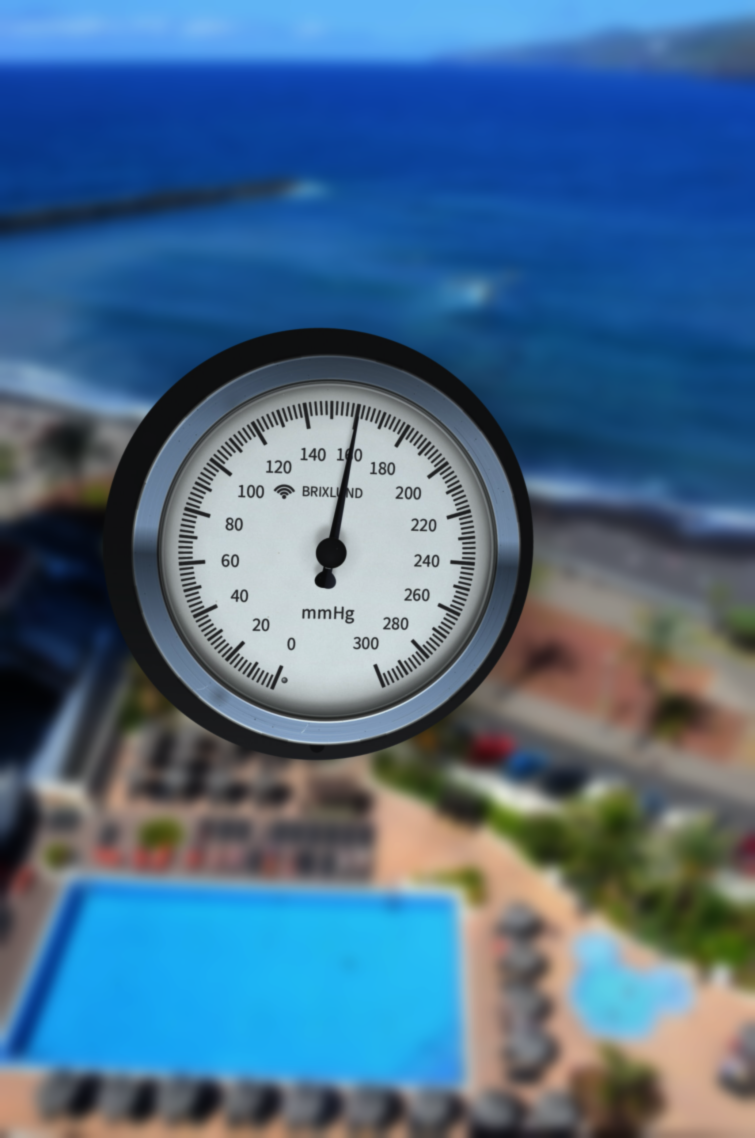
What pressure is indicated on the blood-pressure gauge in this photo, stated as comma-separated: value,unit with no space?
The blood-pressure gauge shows 160,mmHg
